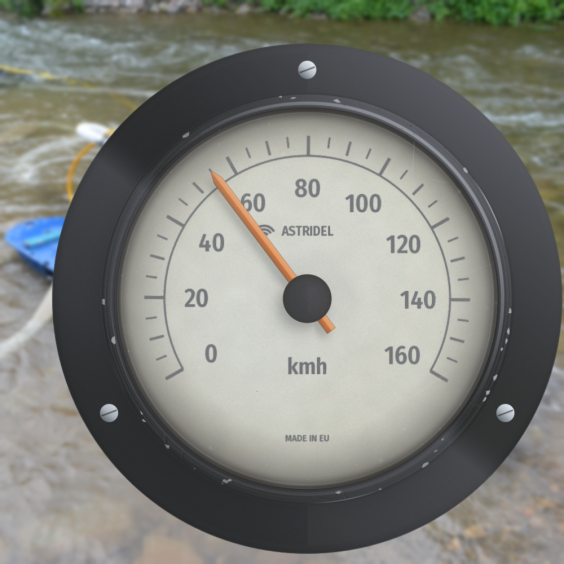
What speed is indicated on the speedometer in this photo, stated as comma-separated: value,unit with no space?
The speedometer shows 55,km/h
